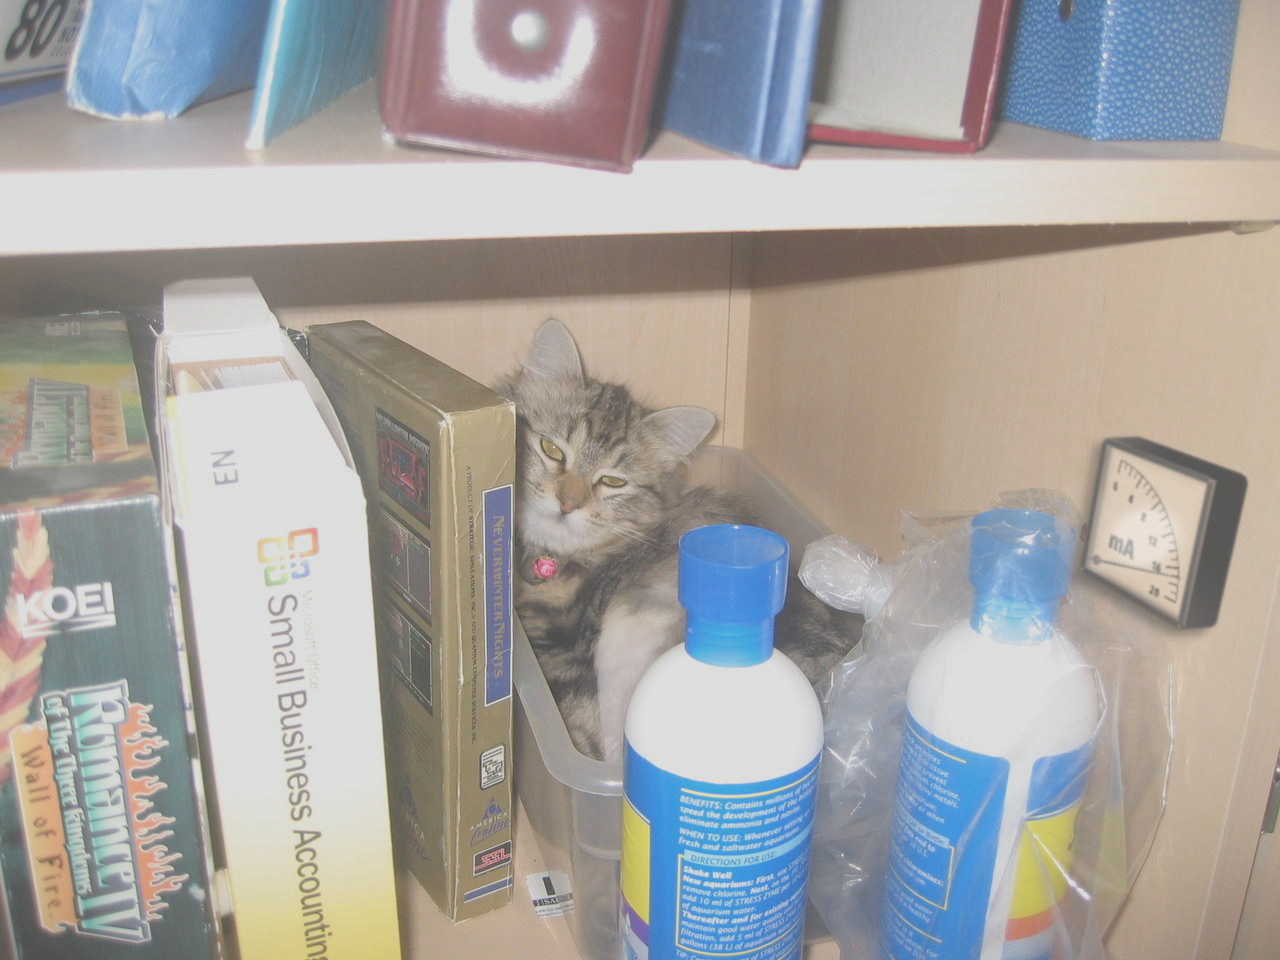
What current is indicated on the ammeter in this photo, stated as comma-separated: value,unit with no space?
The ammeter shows 17,mA
